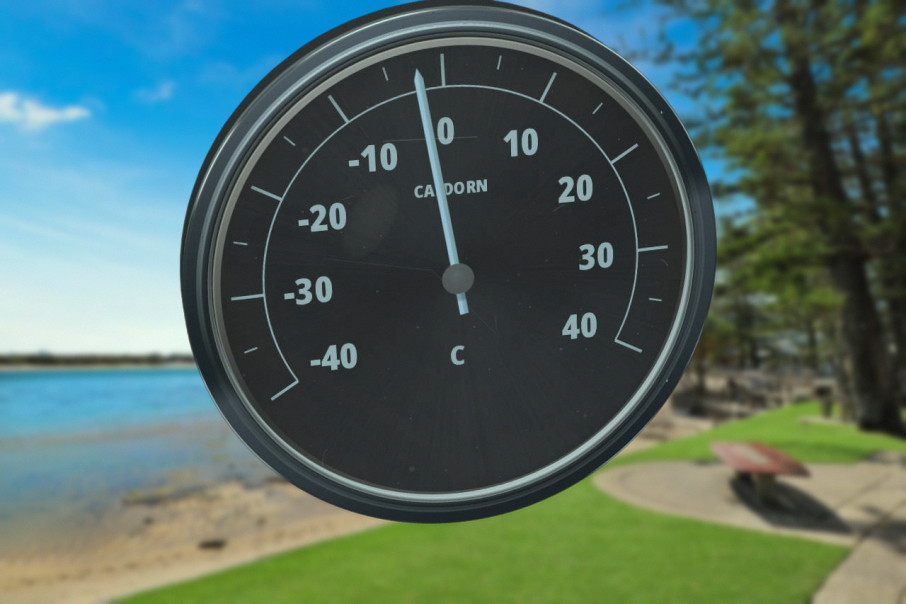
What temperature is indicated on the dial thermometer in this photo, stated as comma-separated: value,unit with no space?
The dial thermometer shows -2.5,°C
